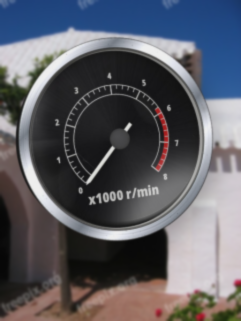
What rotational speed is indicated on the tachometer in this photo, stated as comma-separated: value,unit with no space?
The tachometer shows 0,rpm
